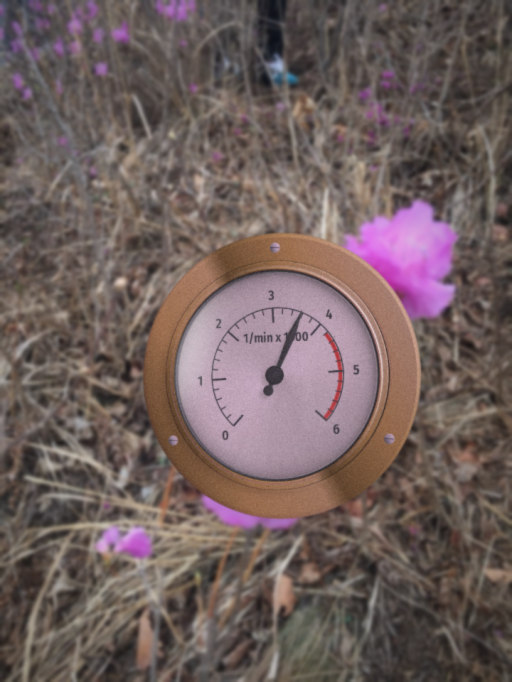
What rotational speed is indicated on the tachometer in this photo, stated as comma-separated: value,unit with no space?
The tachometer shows 3600,rpm
